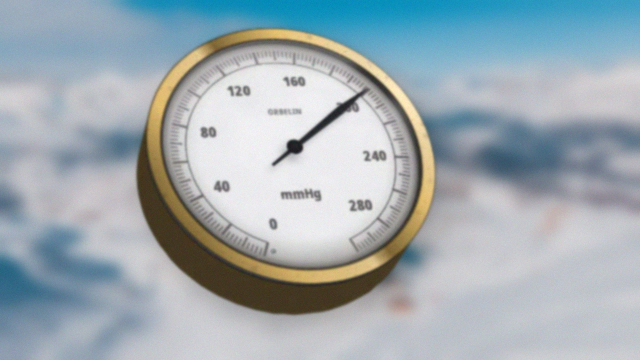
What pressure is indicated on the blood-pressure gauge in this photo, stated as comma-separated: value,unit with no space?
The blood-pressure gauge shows 200,mmHg
